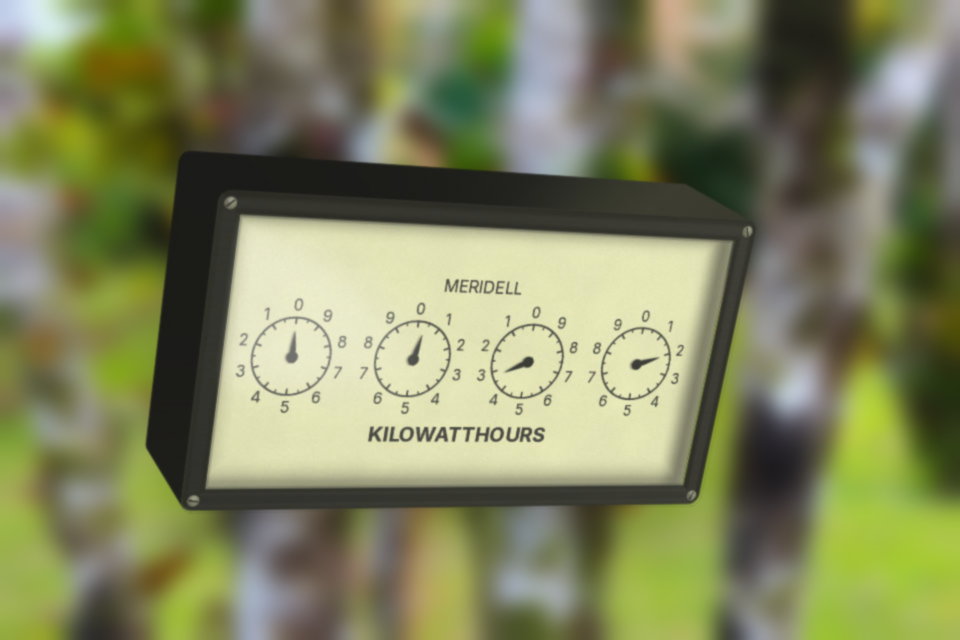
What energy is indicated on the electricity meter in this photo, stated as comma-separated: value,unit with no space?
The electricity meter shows 32,kWh
